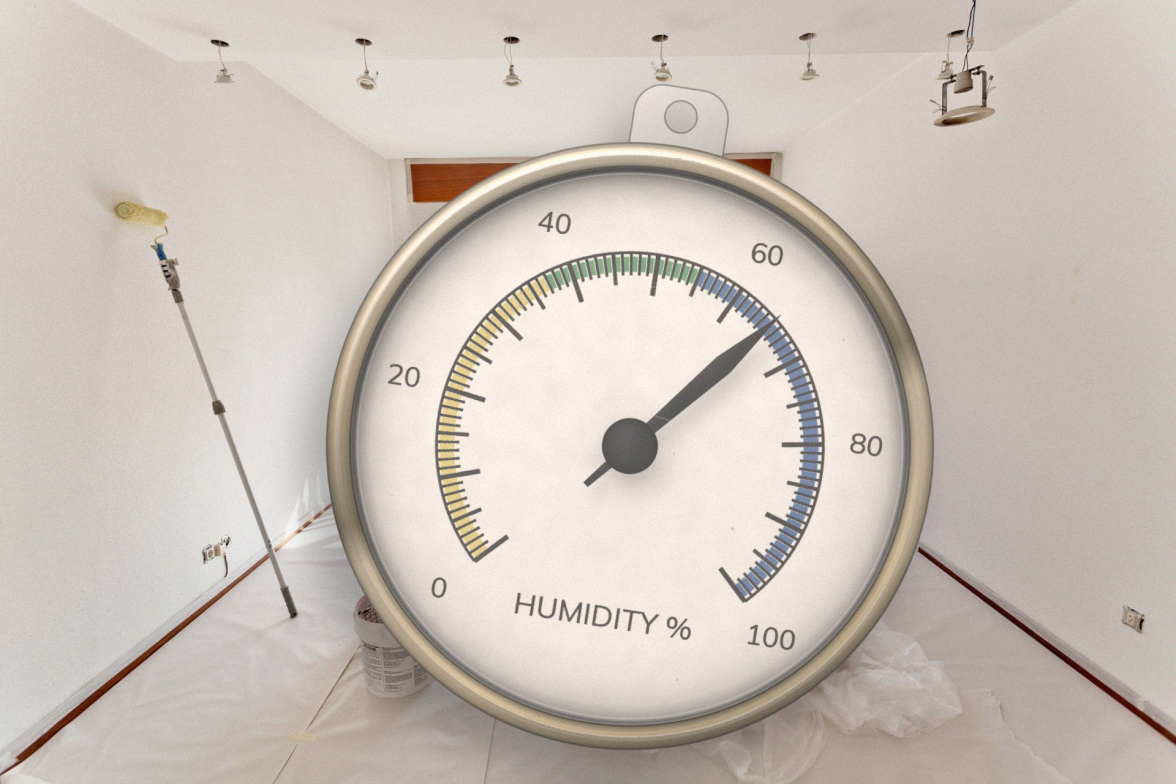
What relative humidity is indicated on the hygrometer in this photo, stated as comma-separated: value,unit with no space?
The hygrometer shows 65,%
